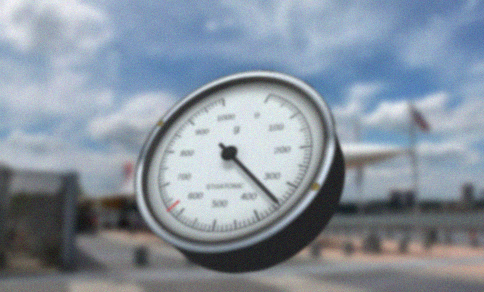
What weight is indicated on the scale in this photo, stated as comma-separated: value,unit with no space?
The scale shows 350,g
